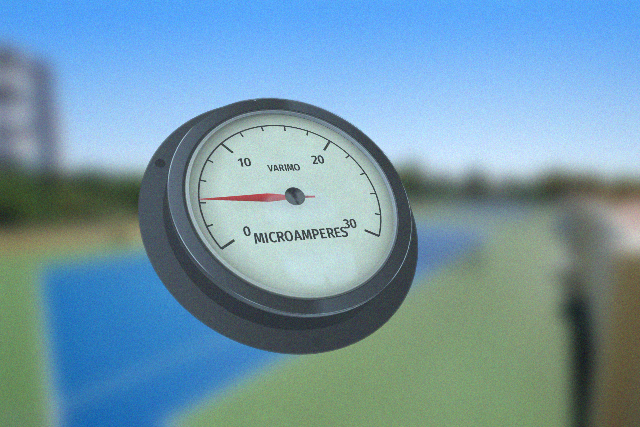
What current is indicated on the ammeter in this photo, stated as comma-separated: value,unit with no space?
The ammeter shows 4,µA
